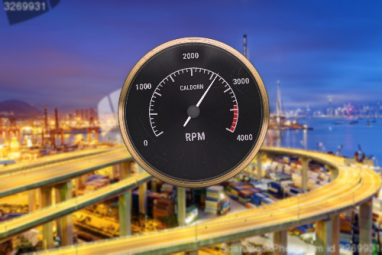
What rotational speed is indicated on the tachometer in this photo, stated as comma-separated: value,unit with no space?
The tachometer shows 2600,rpm
